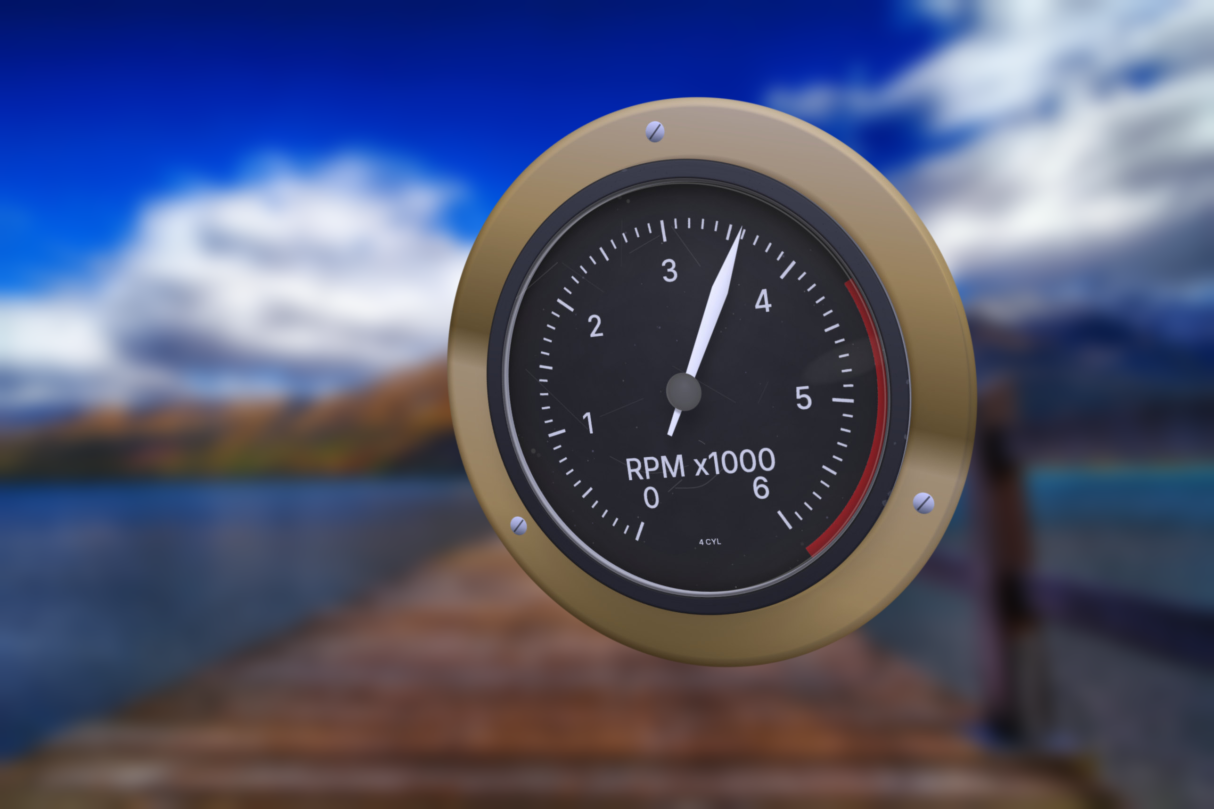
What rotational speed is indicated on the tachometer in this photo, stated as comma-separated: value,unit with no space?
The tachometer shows 3600,rpm
